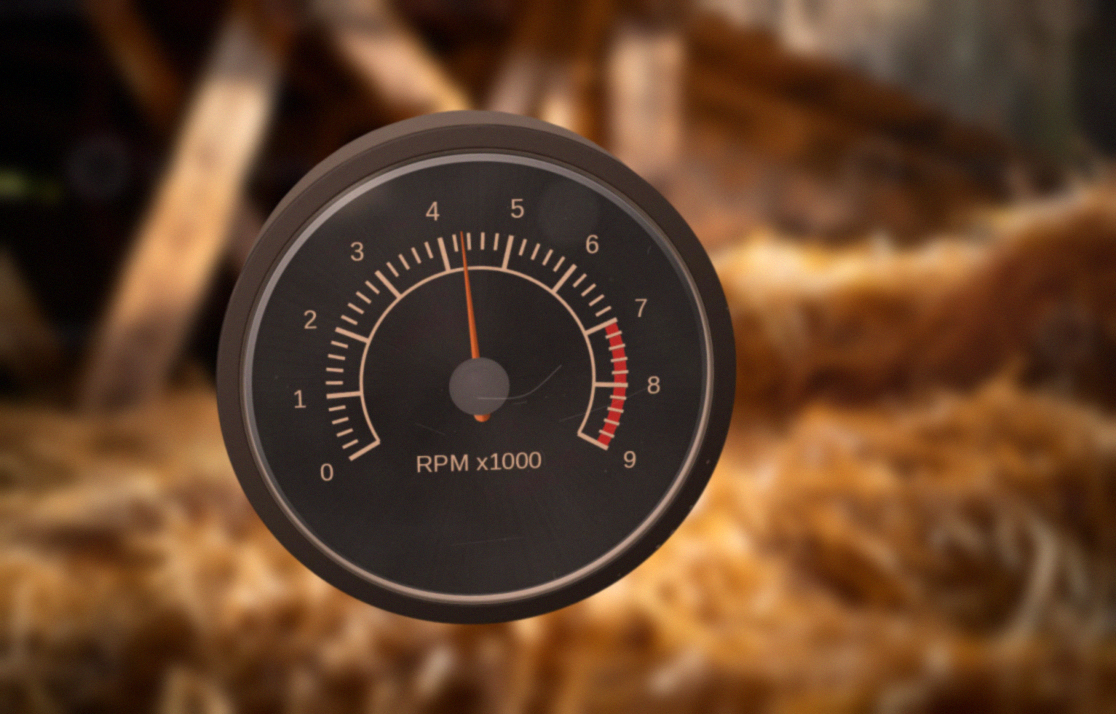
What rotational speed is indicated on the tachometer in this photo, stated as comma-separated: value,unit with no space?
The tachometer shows 4300,rpm
